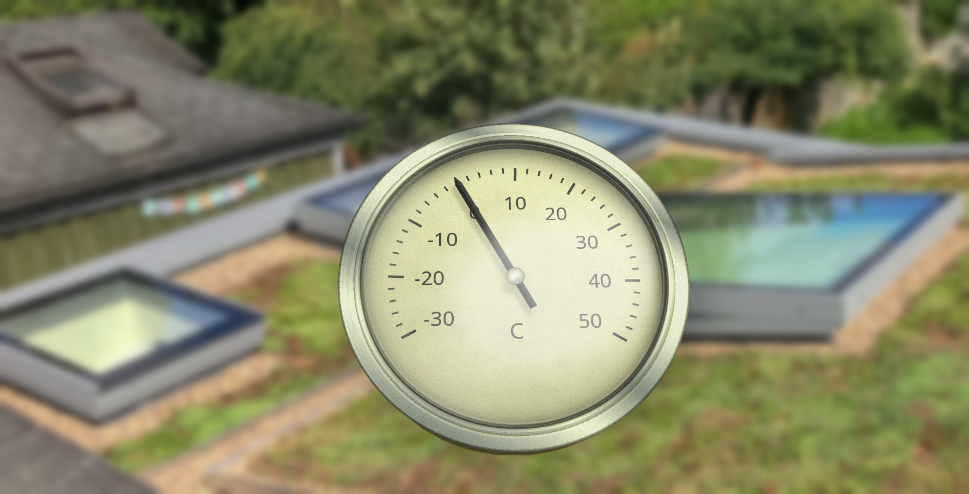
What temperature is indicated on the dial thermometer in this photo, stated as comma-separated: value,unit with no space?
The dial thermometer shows 0,°C
